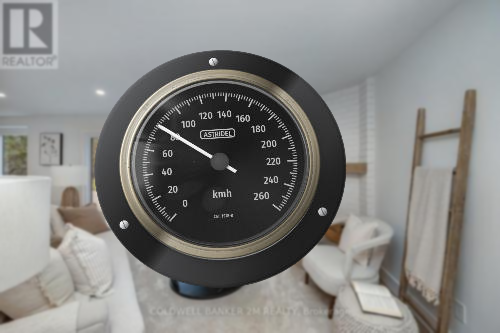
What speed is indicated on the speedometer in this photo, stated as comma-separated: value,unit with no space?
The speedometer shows 80,km/h
